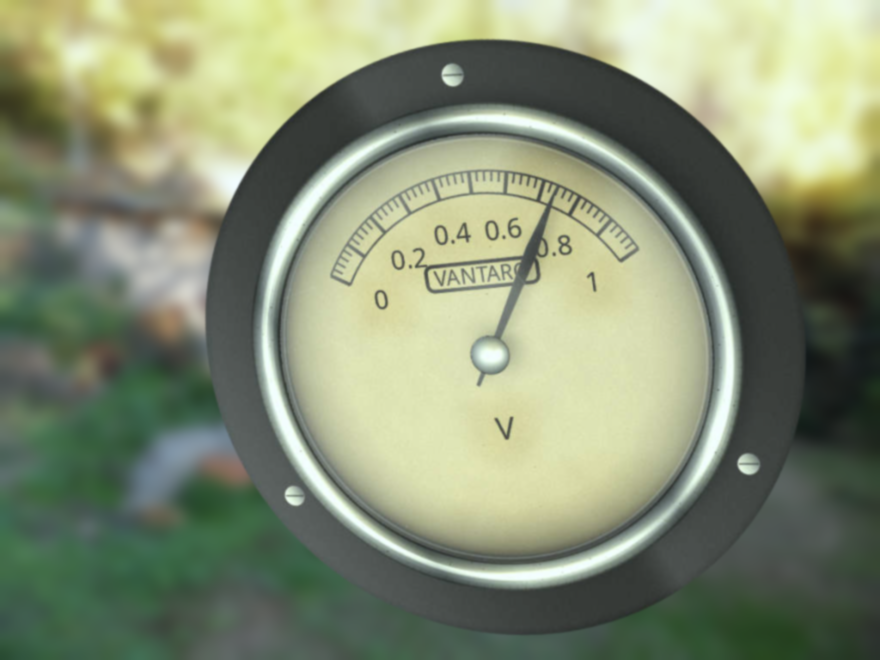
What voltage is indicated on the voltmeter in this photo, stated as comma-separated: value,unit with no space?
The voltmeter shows 0.74,V
